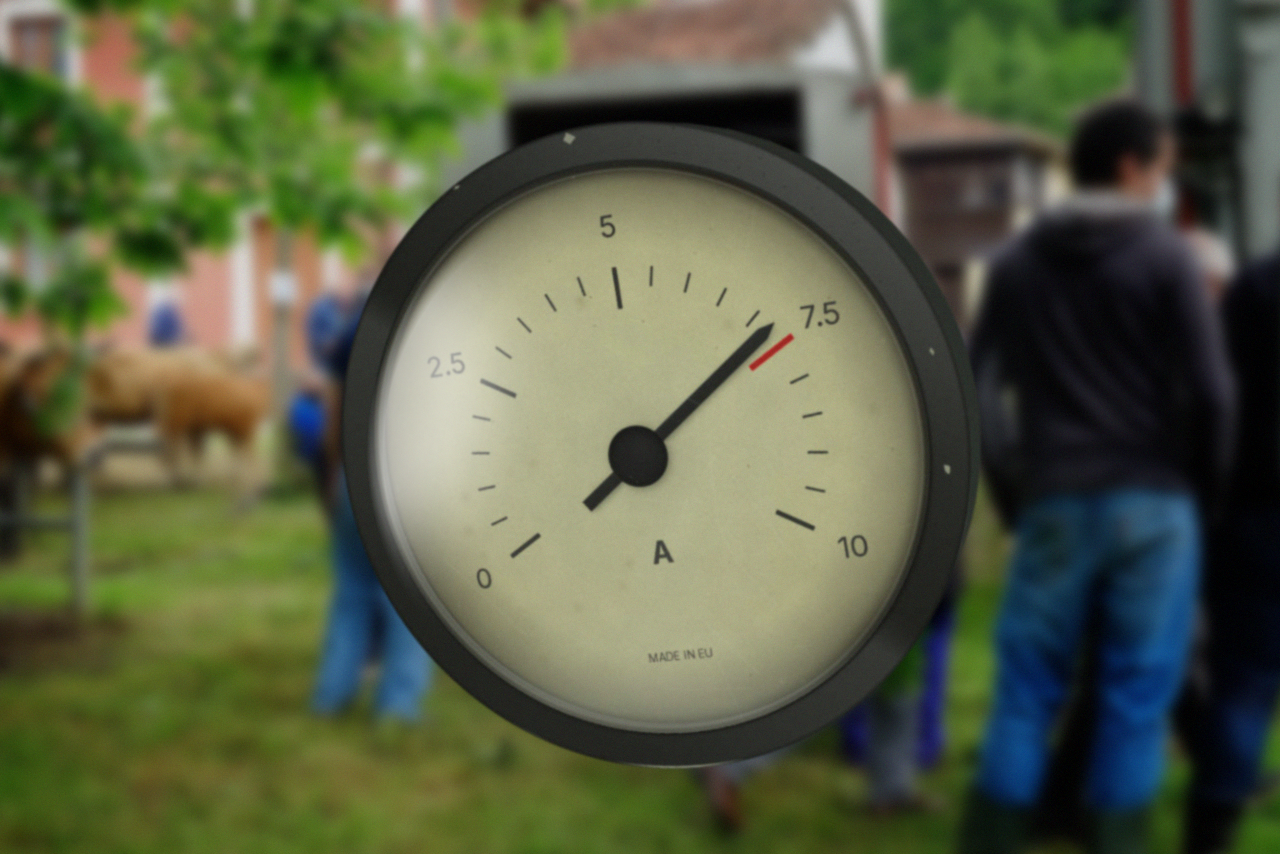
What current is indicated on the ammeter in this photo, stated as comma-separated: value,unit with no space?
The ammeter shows 7.25,A
